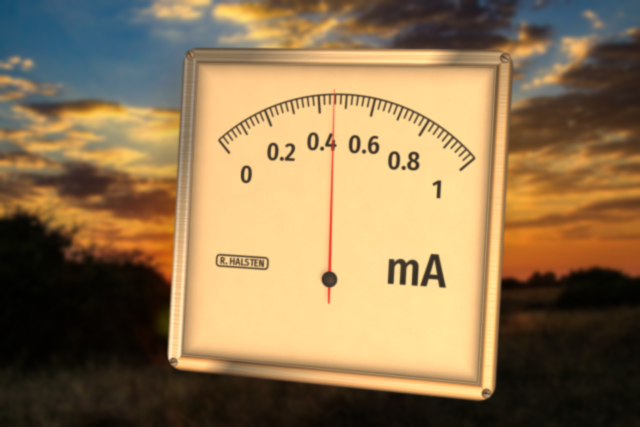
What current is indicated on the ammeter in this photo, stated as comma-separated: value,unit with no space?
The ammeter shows 0.46,mA
